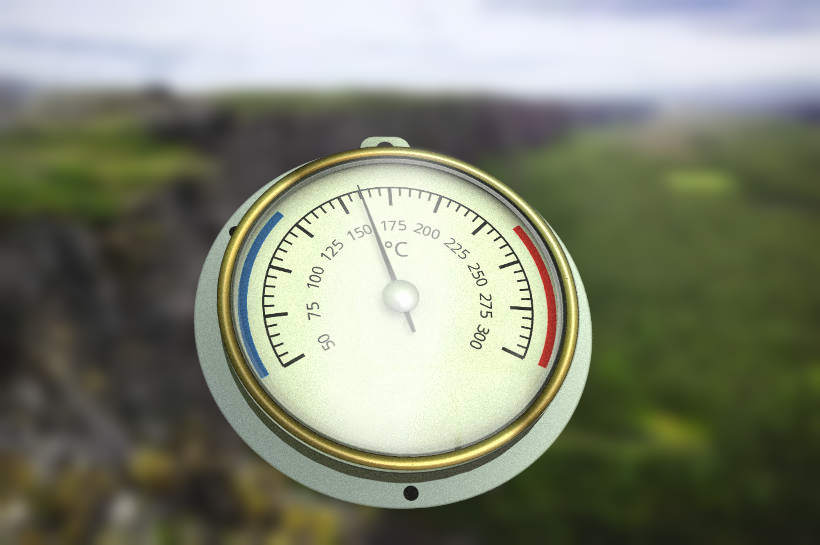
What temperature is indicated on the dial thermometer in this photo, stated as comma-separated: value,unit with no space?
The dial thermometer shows 160,°C
